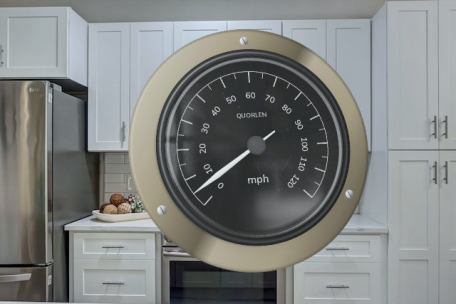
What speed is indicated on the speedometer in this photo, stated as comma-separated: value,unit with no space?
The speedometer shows 5,mph
